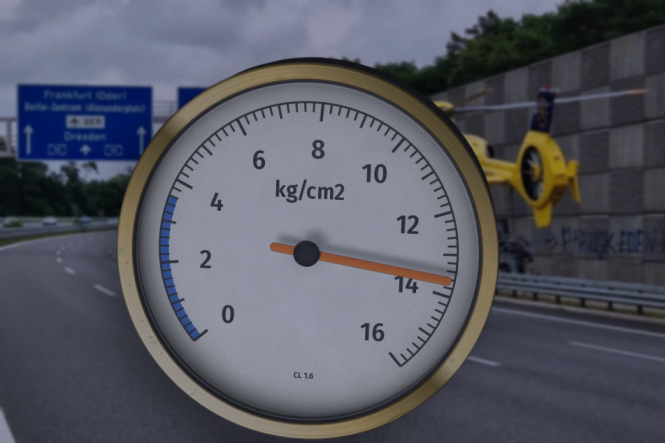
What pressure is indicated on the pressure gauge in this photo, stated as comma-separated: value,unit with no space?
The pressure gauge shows 13.6,kg/cm²
